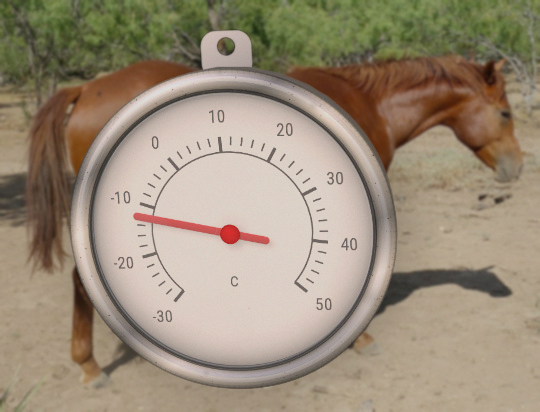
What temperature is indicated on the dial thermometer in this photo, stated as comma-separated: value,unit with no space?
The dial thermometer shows -12,°C
